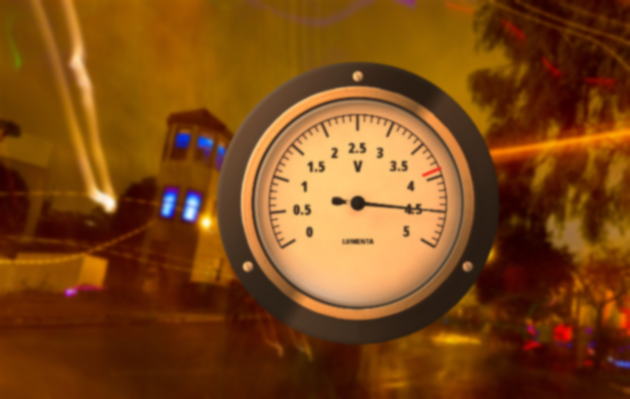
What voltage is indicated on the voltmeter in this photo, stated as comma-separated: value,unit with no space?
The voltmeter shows 4.5,V
